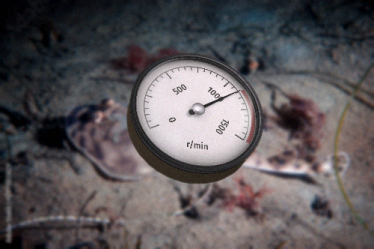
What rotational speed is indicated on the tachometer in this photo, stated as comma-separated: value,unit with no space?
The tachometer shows 1100,rpm
